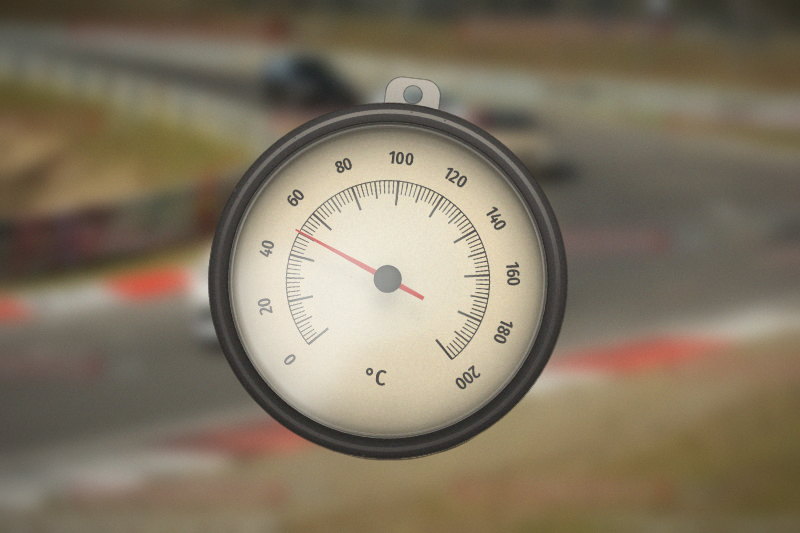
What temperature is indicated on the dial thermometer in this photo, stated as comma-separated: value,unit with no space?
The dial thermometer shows 50,°C
